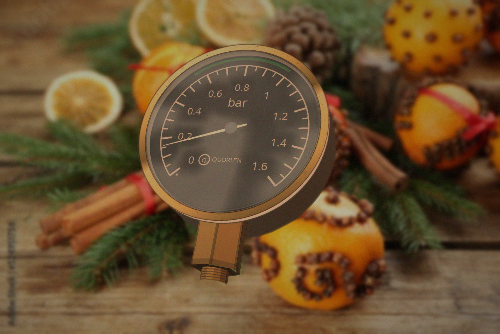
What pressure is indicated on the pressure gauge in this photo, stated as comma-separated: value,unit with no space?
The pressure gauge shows 0.15,bar
